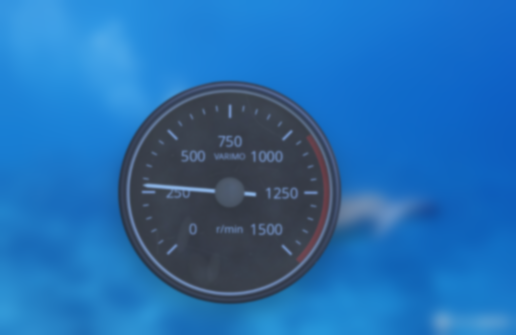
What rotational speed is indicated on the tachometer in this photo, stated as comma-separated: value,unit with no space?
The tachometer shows 275,rpm
